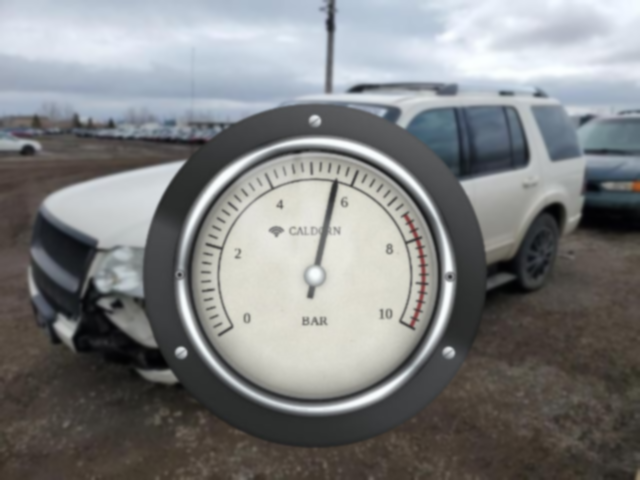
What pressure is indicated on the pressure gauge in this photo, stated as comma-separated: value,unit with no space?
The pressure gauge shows 5.6,bar
